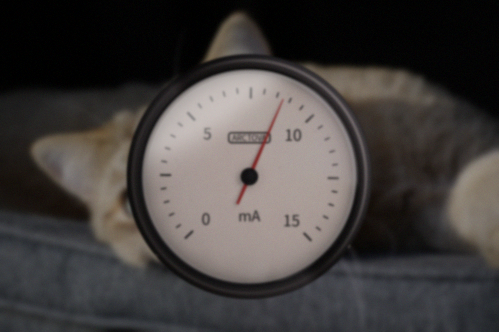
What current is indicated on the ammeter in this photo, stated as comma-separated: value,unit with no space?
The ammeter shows 8.75,mA
